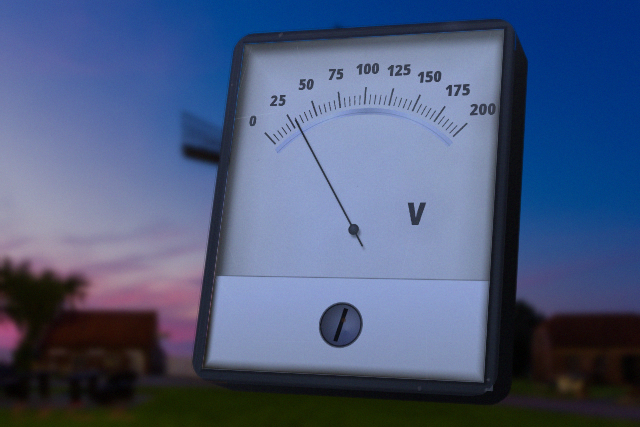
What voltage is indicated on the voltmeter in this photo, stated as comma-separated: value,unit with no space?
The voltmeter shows 30,V
